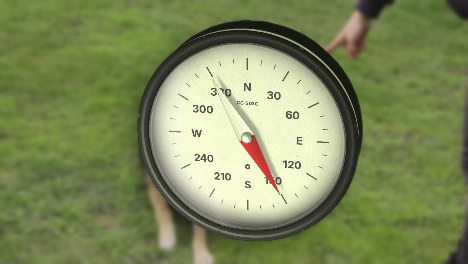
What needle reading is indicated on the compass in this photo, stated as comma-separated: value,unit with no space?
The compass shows 150,°
